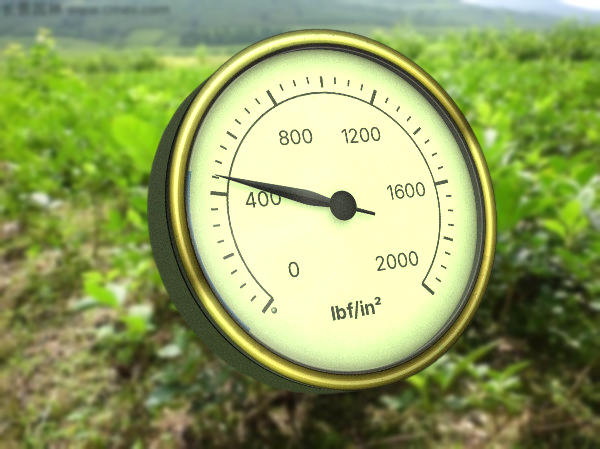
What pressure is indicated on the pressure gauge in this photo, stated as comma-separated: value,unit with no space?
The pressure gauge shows 450,psi
